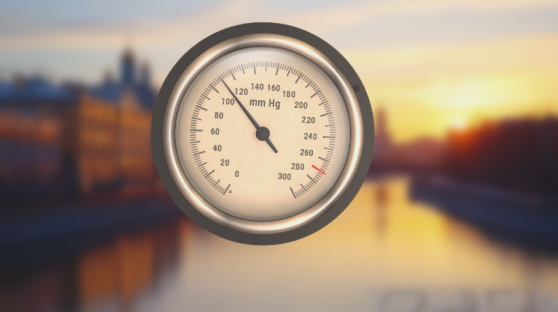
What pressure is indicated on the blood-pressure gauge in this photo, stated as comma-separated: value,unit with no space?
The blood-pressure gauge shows 110,mmHg
